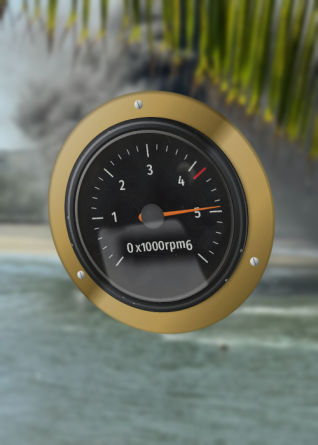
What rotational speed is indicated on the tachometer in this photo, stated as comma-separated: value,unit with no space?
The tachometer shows 4900,rpm
